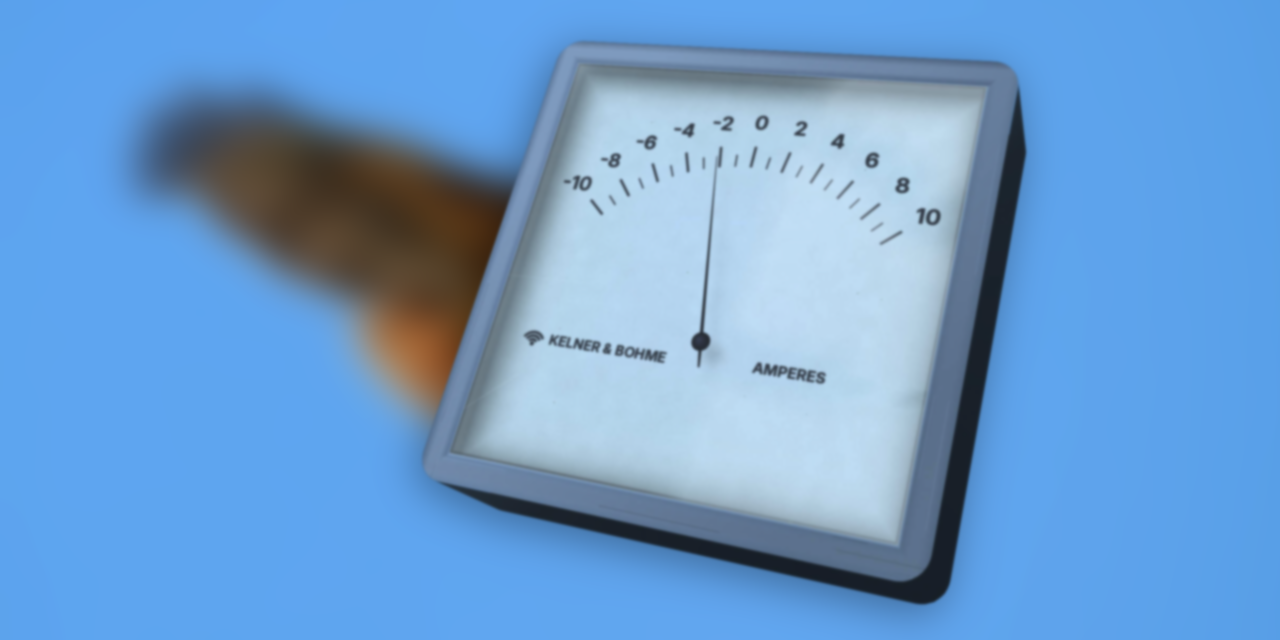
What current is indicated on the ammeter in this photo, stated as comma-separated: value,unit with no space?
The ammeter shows -2,A
